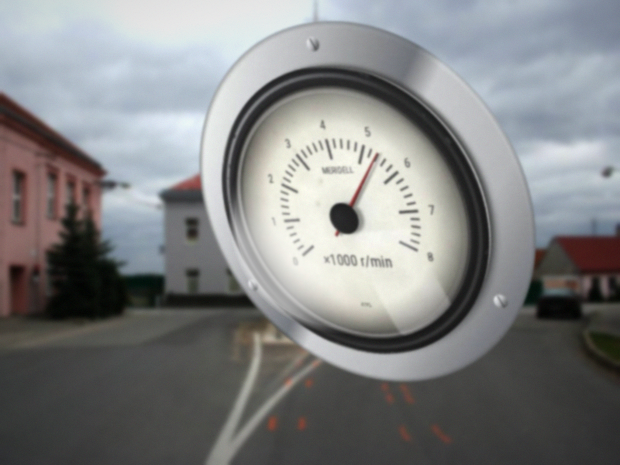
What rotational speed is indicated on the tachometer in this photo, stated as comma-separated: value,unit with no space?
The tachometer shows 5400,rpm
